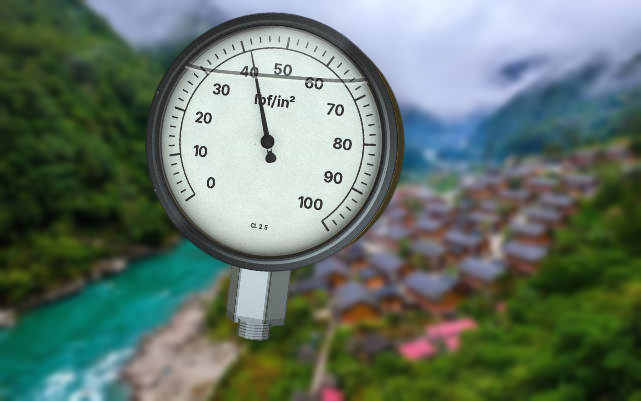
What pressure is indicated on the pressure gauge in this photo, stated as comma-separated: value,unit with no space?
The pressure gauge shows 42,psi
